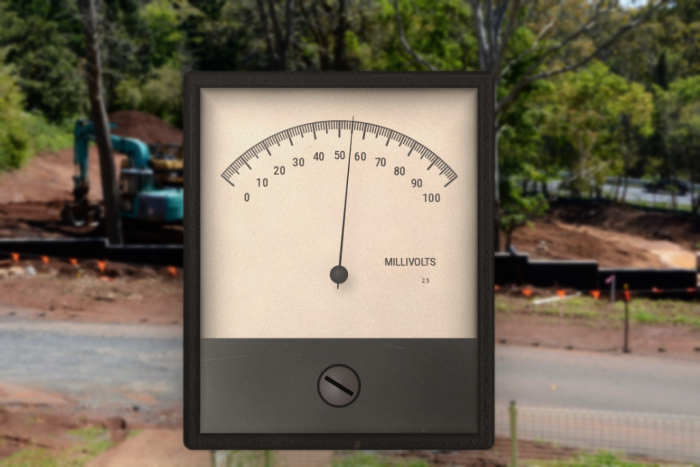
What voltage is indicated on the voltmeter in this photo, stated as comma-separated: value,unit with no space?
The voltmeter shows 55,mV
